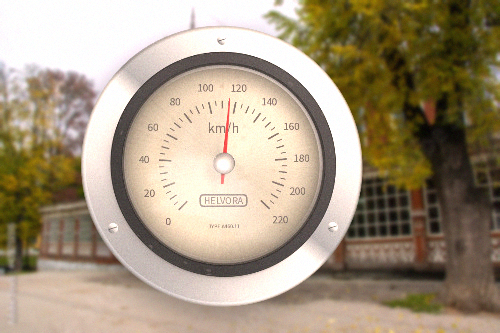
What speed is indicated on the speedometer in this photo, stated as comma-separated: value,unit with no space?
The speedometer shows 115,km/h
